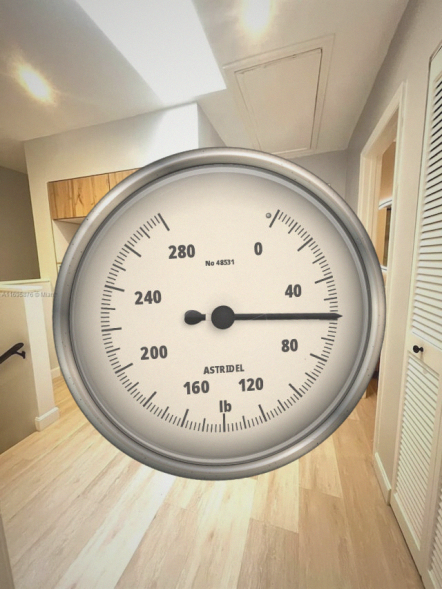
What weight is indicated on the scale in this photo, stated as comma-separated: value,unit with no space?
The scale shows 58,lb
